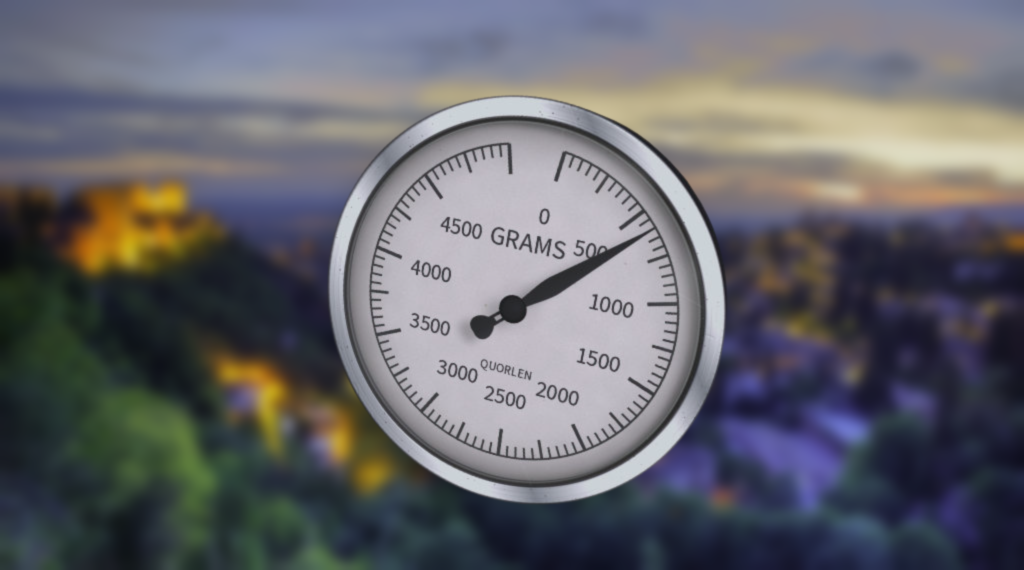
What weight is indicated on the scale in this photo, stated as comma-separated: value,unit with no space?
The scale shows 600,g
